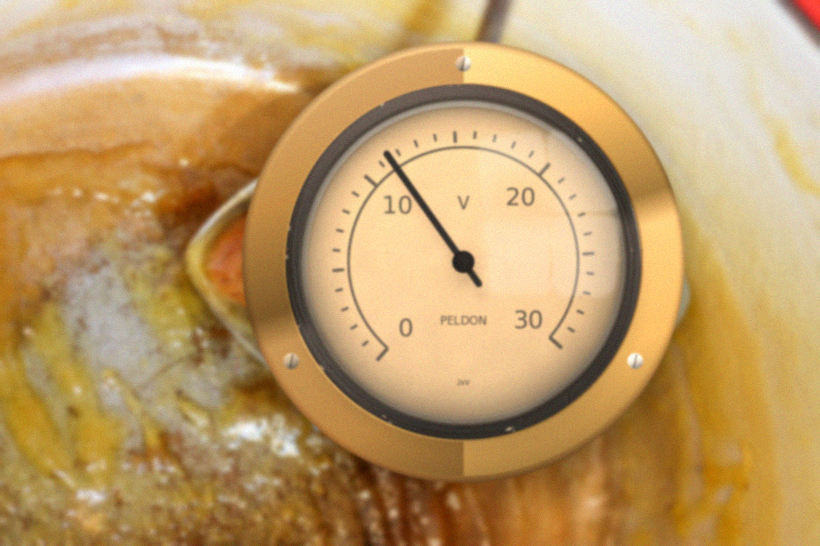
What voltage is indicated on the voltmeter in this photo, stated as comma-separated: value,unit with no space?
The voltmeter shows 11.5,V
